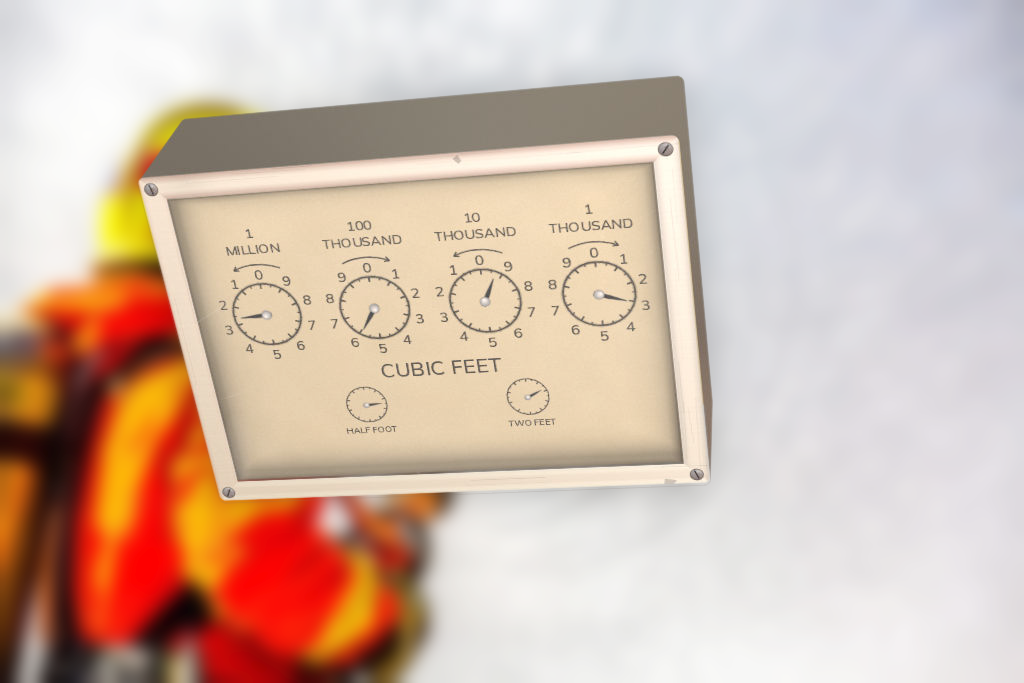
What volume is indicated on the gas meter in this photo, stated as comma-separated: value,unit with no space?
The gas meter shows 259300,ft³
